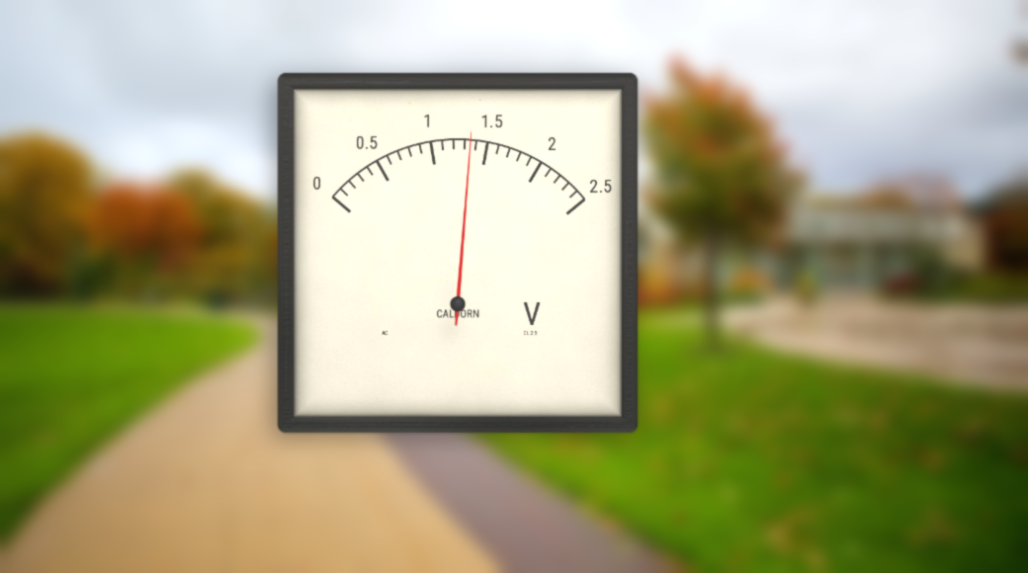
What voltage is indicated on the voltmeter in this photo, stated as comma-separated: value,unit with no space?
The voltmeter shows 1.35,V
